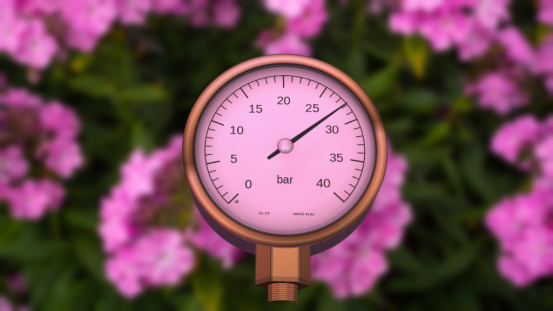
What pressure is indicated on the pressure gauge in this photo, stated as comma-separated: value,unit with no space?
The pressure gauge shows 28,bar
